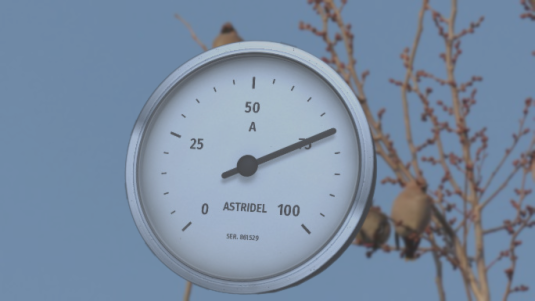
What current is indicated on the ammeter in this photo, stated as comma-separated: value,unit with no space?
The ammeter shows 75,A
